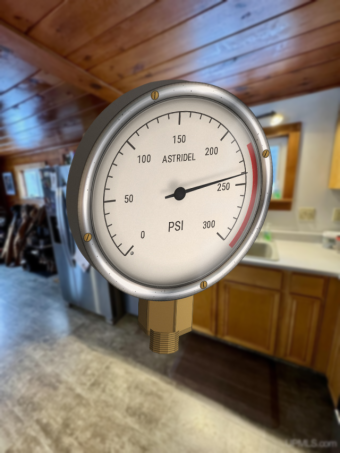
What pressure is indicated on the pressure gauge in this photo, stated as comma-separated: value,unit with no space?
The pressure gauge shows 240,psi
